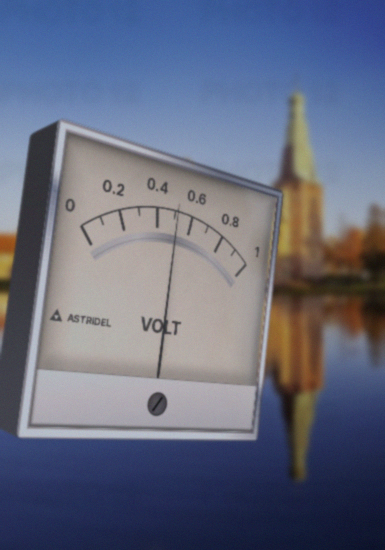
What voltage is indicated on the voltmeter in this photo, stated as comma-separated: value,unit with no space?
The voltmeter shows 0.5,V
